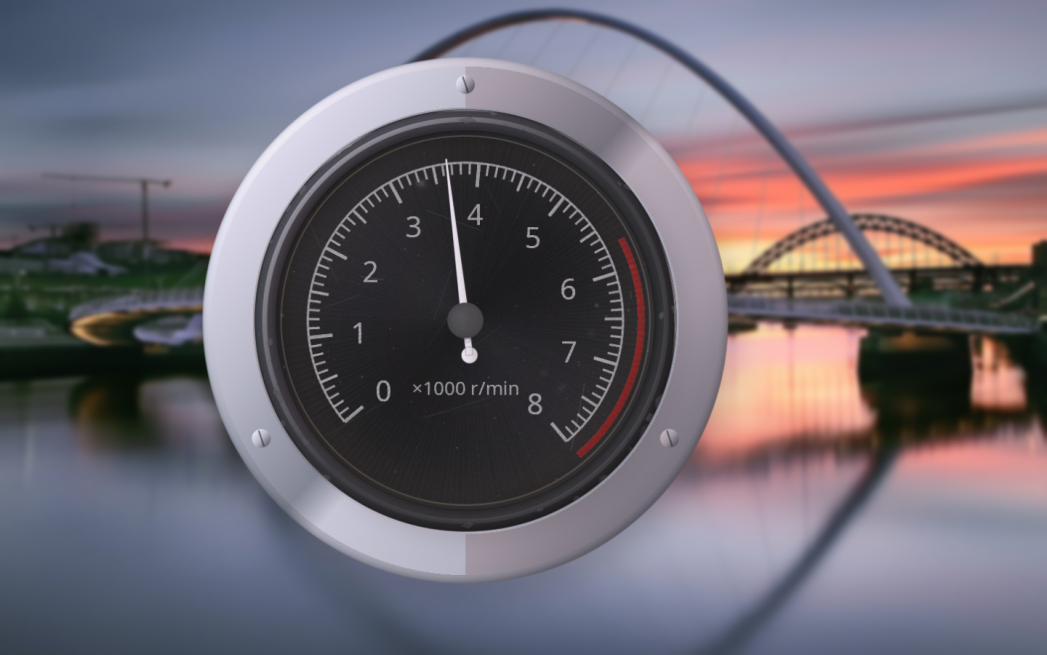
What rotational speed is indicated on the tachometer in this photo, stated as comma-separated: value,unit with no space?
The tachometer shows 3650,rpm
